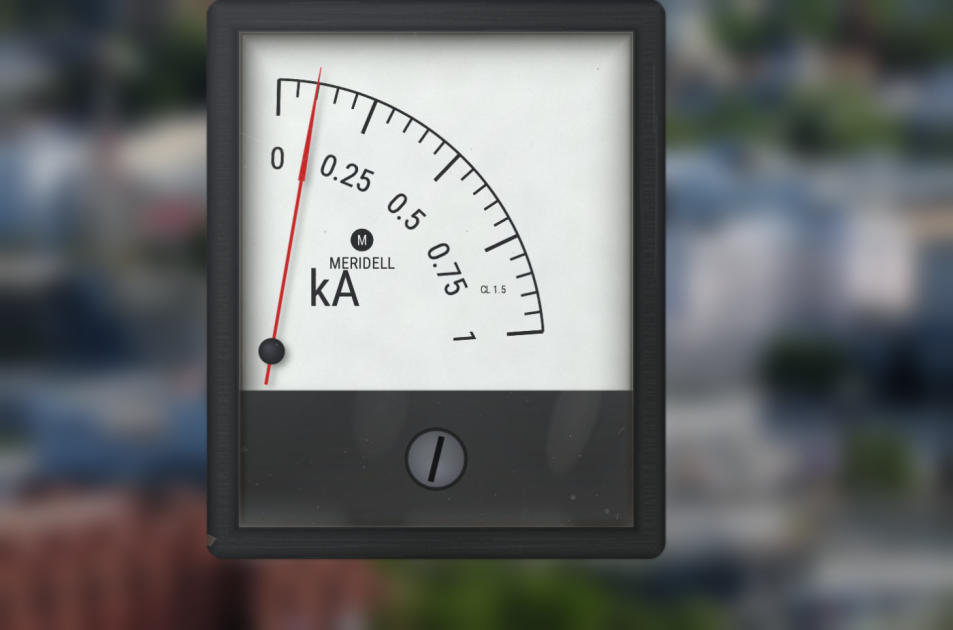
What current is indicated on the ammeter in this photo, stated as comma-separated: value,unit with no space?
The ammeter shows 0.1,kA
